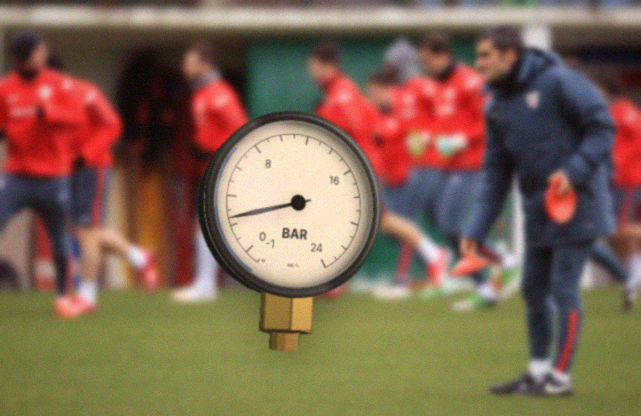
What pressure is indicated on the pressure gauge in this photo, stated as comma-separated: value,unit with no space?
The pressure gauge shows 2.5,bar
